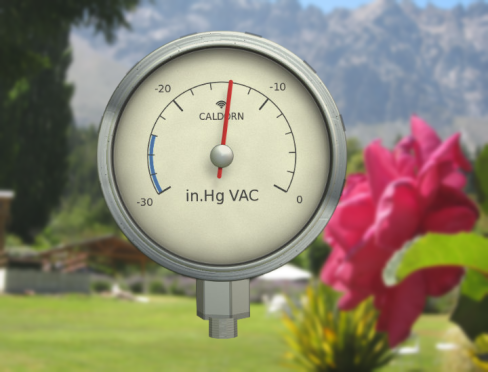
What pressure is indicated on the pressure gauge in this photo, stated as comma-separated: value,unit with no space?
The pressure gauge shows -14,inHg
